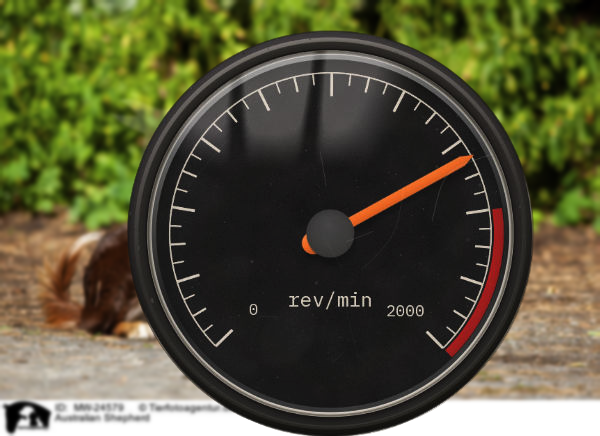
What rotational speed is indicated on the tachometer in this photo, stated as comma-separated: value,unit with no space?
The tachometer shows 1450,rpm
